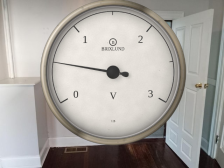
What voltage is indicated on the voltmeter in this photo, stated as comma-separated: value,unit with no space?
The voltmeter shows 0.5,V
